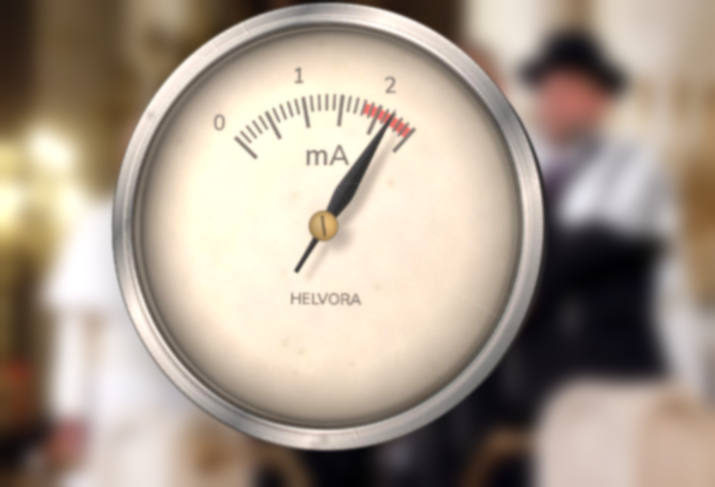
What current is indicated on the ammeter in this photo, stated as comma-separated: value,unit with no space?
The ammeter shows 2.2,mA
